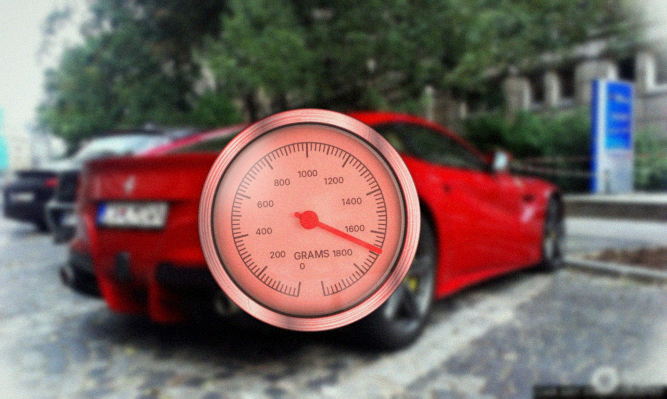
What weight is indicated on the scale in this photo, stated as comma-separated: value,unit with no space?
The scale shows 1680,g
